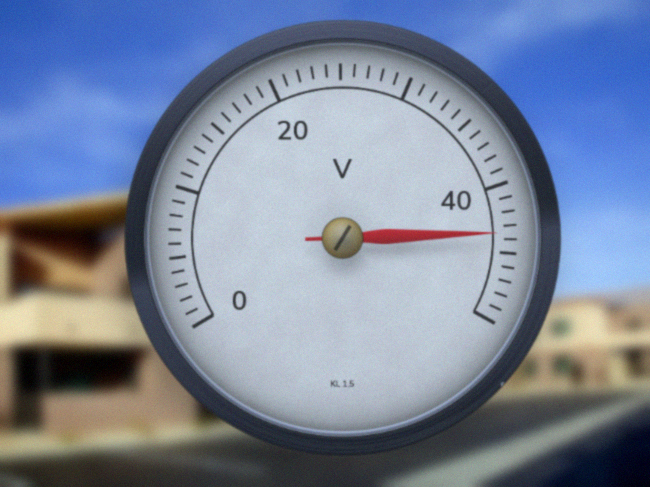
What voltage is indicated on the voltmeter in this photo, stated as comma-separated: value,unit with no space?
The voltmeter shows 43.5,V
